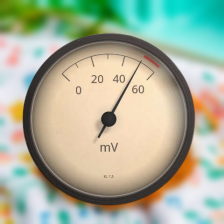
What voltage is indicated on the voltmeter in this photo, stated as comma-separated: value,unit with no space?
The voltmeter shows 50,mV
